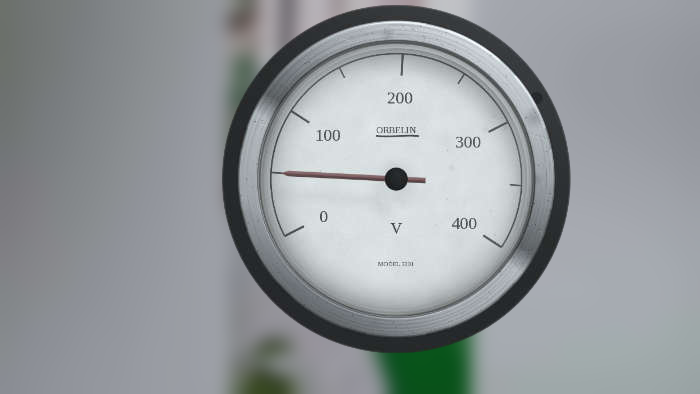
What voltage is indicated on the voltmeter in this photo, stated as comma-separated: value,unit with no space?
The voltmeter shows 50,V
